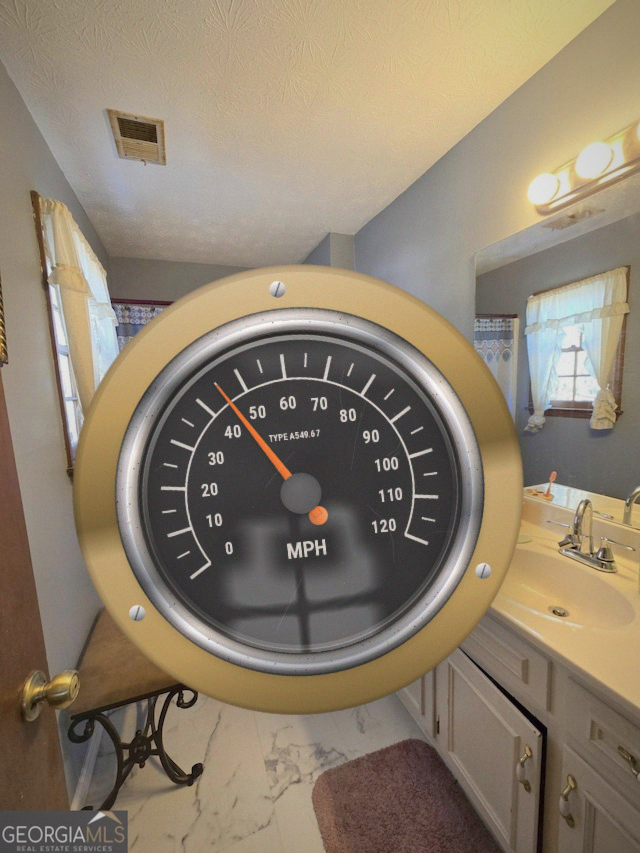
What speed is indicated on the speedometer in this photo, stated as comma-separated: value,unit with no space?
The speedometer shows 45,mph
